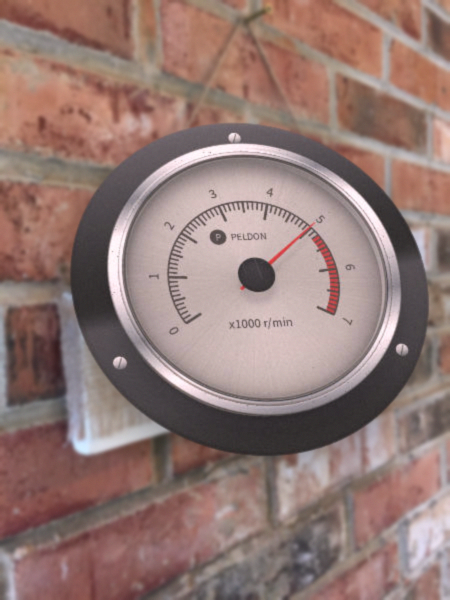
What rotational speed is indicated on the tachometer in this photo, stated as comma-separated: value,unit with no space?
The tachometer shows 5000,rpm
